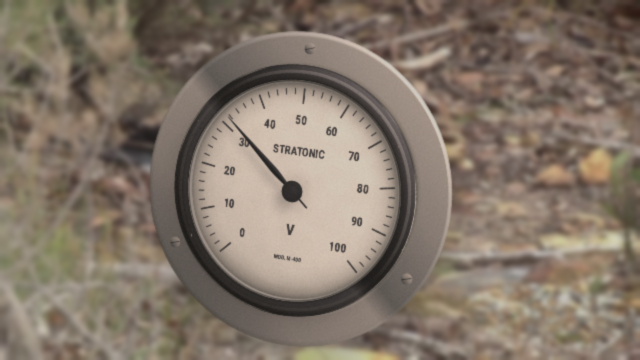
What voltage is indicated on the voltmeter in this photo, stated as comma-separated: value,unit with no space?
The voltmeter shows 32,V
